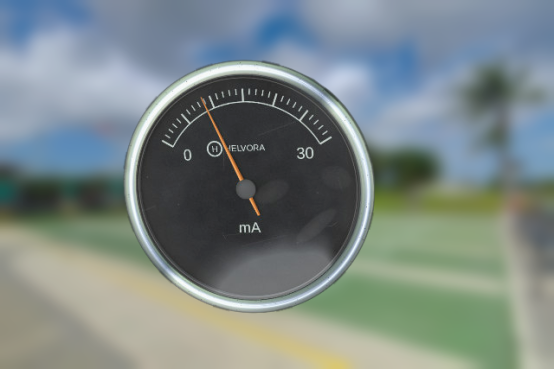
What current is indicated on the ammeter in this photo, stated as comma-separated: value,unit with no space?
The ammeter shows 9,mA
